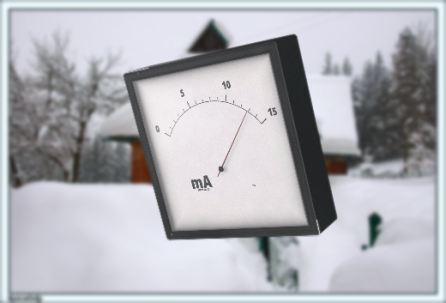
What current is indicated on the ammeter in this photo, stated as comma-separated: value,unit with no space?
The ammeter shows 13,mA
